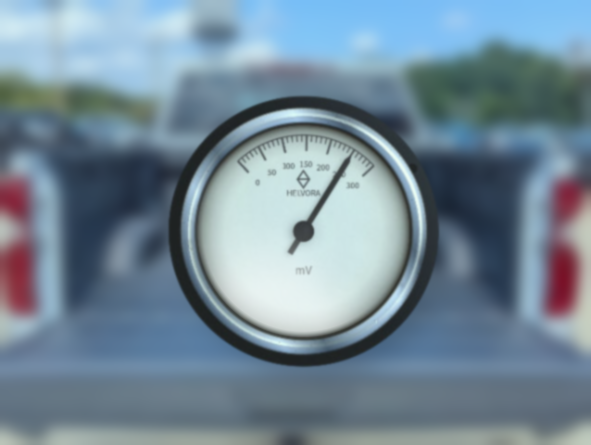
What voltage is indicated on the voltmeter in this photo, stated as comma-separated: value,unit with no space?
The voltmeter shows 250,mV
